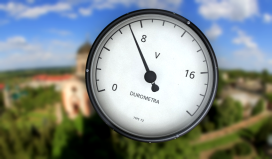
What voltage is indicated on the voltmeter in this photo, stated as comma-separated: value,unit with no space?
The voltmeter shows 7,V
